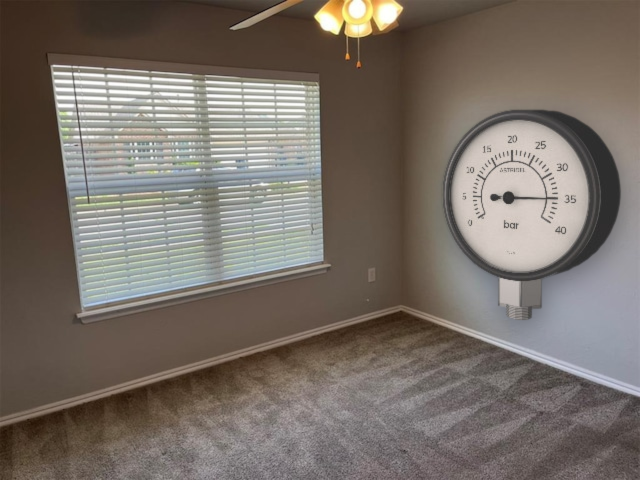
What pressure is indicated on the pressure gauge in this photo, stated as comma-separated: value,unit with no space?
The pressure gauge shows 35,bar
